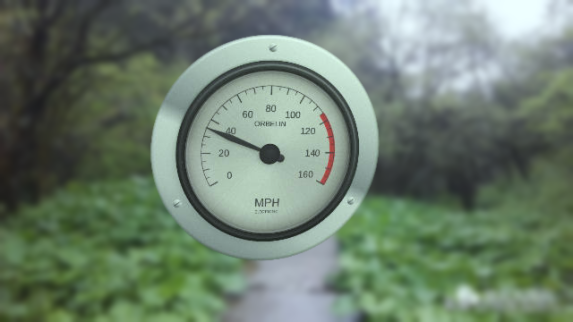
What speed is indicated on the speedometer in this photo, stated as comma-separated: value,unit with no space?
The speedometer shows 35,mph
